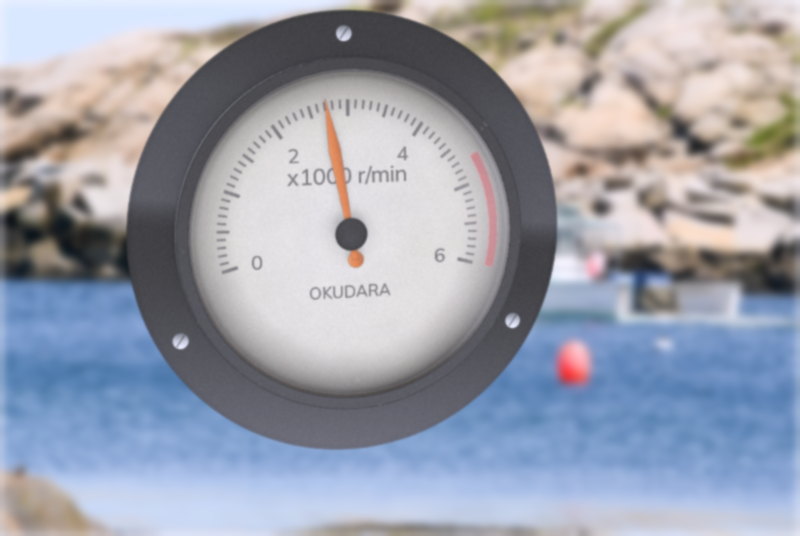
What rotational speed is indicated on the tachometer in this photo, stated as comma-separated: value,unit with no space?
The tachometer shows 2700,rpm
